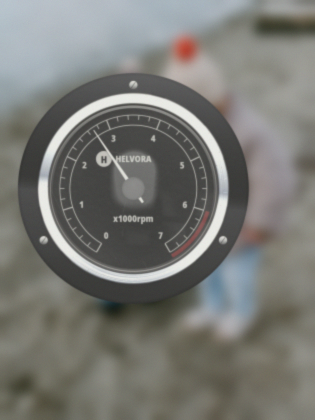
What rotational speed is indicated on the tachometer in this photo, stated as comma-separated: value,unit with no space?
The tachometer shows 2700,rpm
